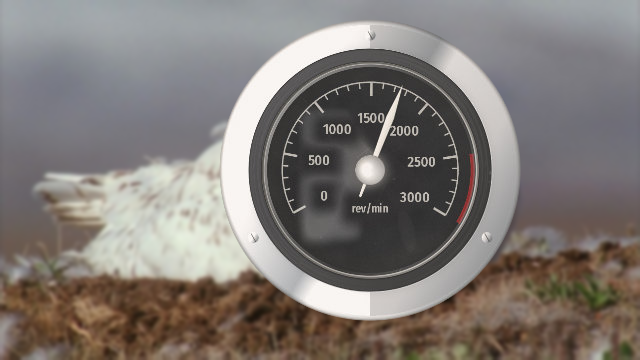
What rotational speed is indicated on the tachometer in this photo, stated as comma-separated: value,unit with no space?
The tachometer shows 1750,rpm
